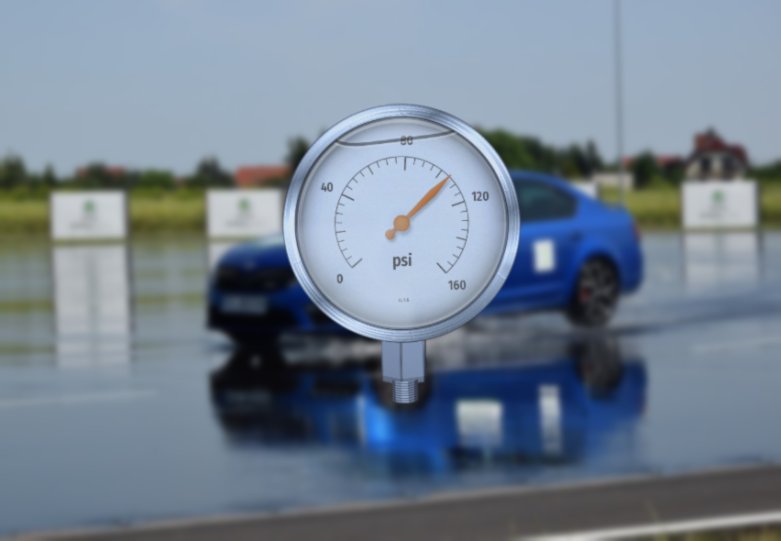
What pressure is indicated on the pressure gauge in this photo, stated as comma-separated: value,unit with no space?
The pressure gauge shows 105,psi
